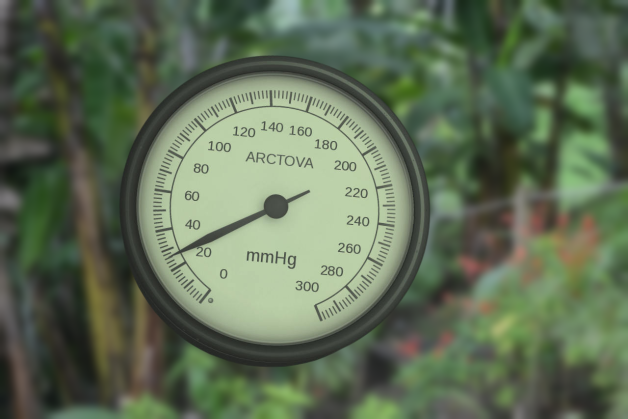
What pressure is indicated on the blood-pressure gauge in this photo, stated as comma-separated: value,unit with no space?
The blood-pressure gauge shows 26,mmHg
